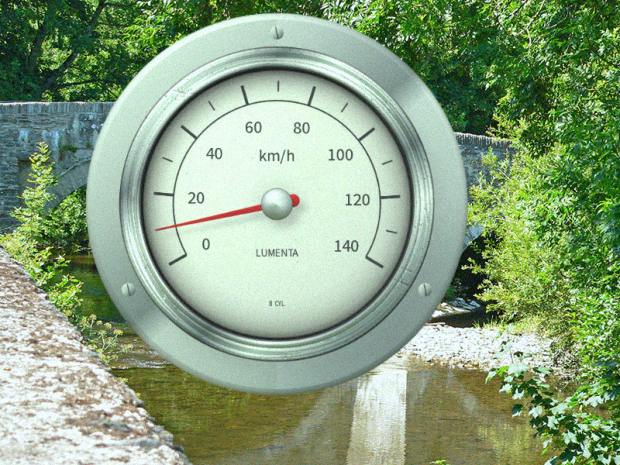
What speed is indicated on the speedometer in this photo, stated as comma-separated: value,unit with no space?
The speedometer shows 10,km/h
